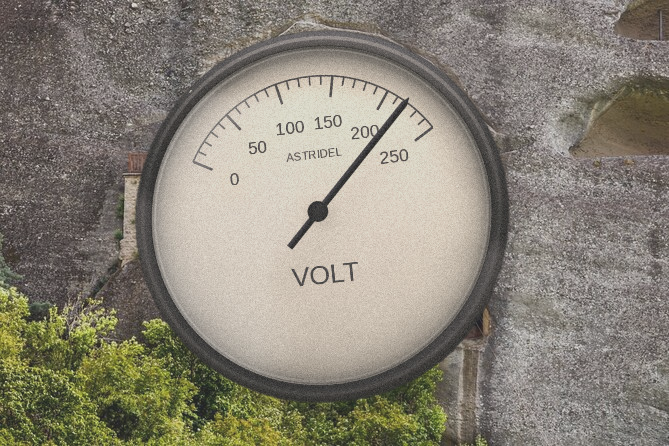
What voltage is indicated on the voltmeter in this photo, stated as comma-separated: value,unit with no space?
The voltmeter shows 220,V
